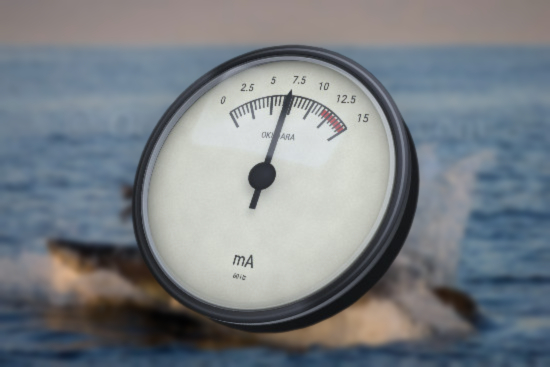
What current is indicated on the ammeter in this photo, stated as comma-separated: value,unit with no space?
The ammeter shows 7.5,mA
